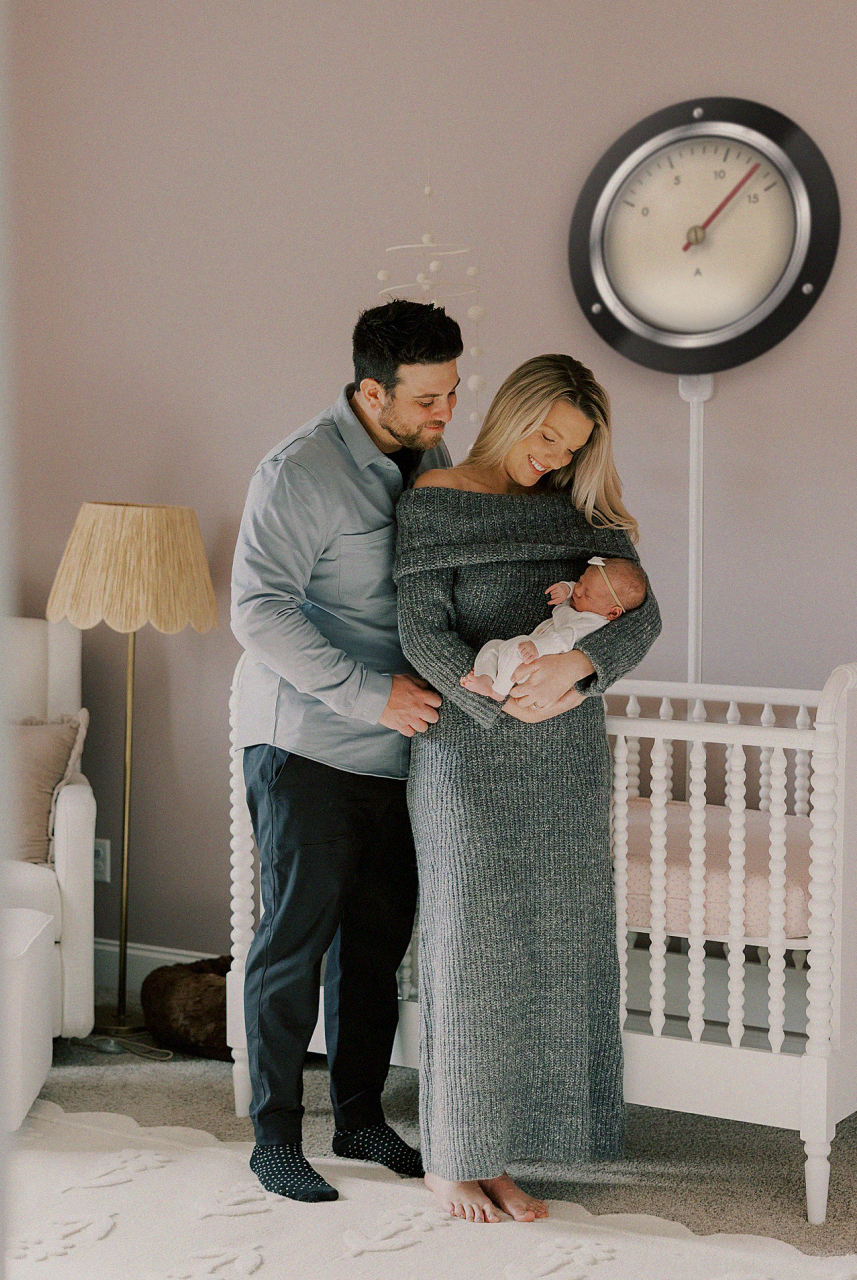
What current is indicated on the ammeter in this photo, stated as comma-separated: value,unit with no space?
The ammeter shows 13,A
